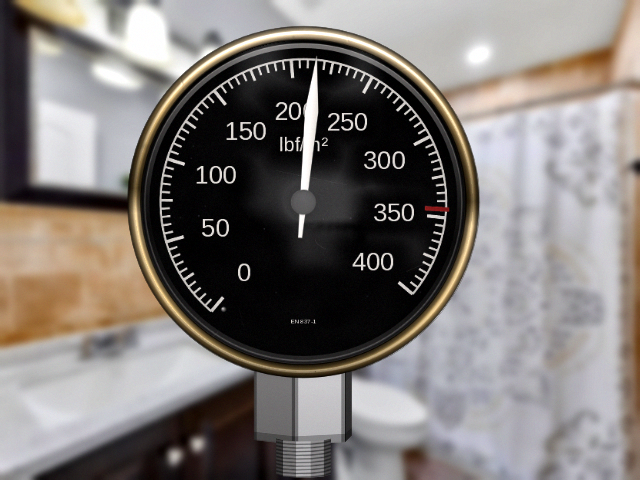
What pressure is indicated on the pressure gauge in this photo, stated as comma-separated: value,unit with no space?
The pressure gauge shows 215,psi
